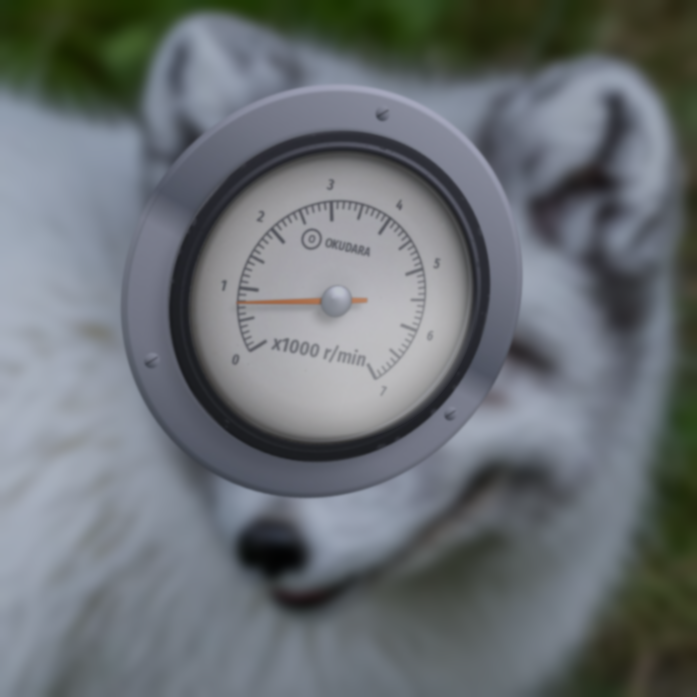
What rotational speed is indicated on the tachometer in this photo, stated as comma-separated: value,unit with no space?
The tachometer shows 800,rpm
